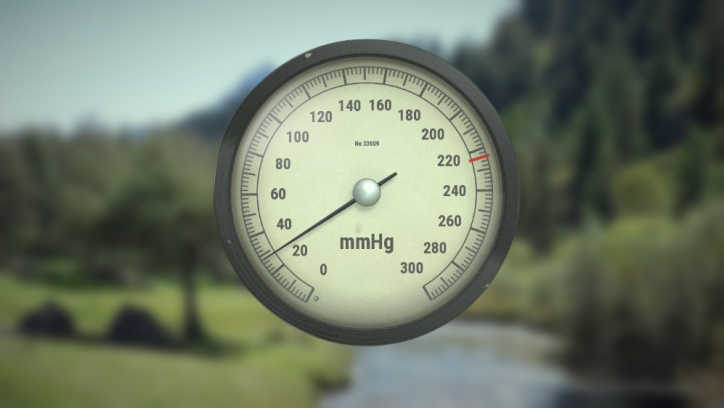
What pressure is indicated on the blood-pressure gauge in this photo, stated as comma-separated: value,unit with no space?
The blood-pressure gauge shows 28,mmHg
